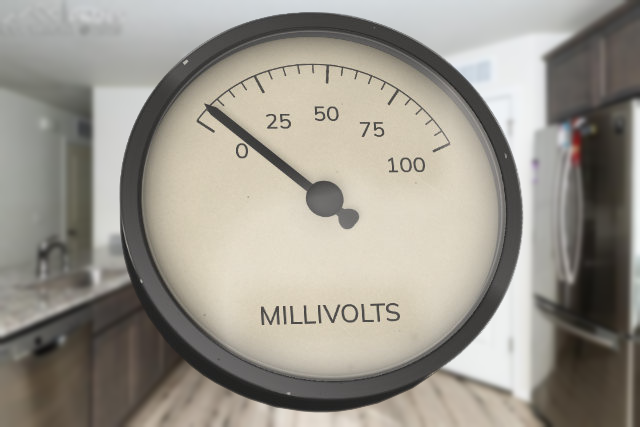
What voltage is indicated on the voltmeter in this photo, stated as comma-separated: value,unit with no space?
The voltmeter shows 5,mV
